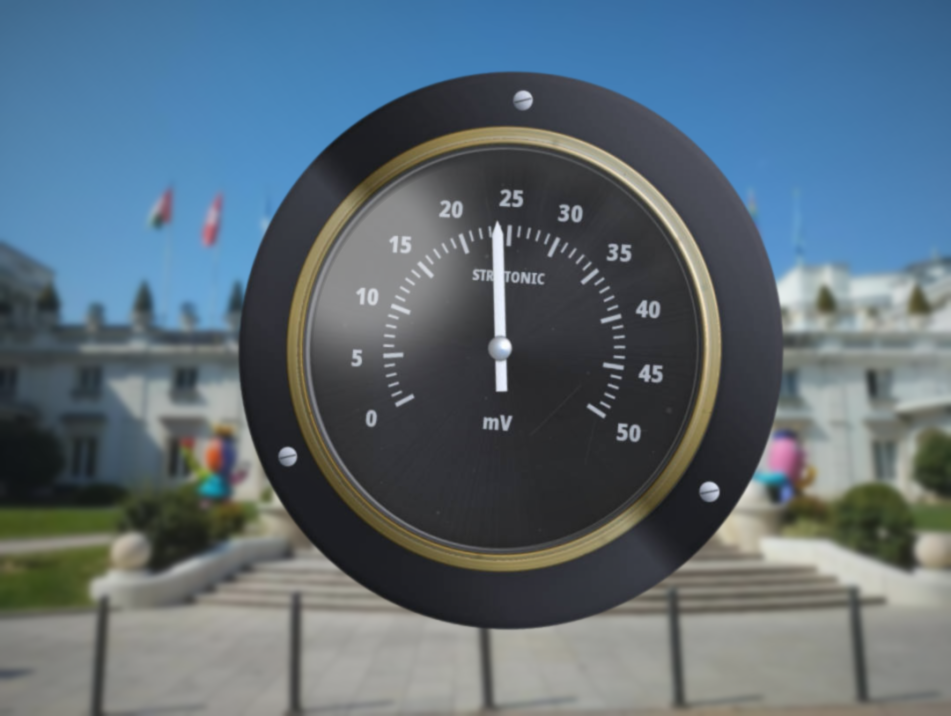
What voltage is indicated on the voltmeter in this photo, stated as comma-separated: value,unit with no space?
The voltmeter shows 24,mV
